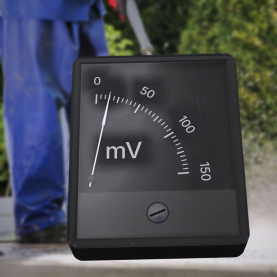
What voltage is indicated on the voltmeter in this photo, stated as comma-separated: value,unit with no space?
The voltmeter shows 15,mV
